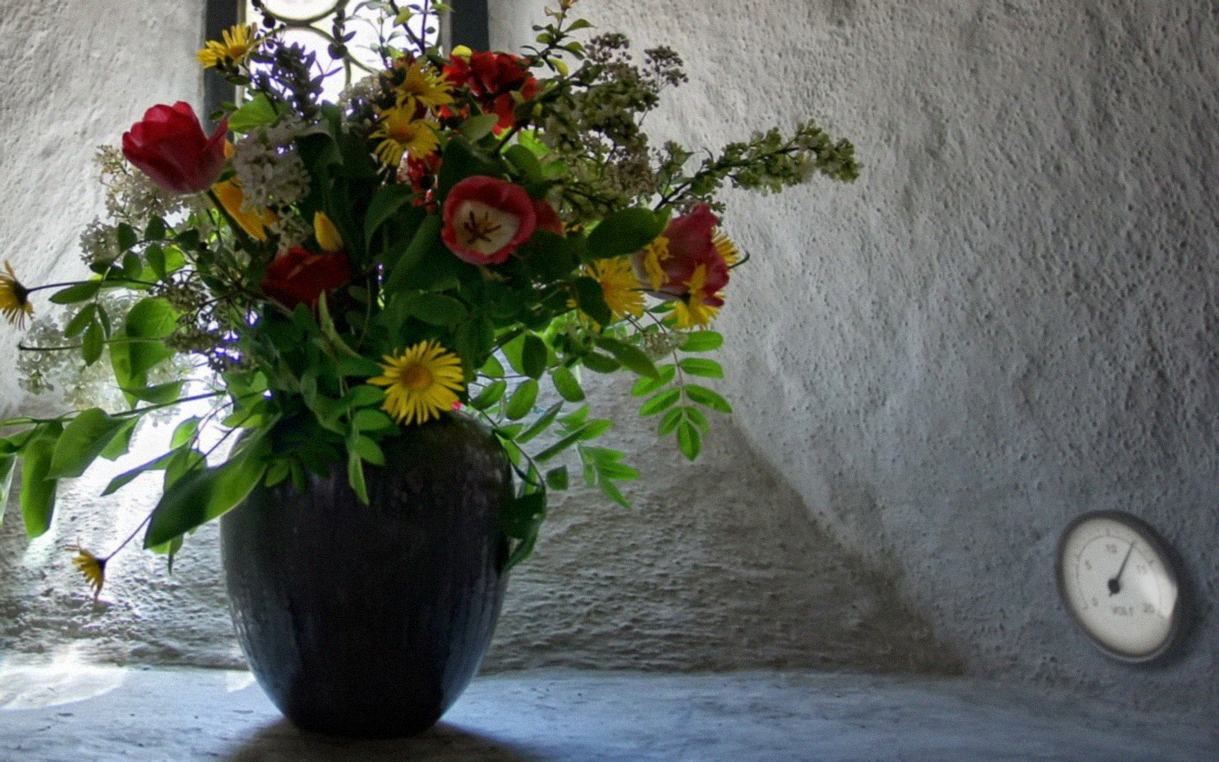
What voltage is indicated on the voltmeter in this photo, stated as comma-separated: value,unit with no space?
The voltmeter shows 13,V
